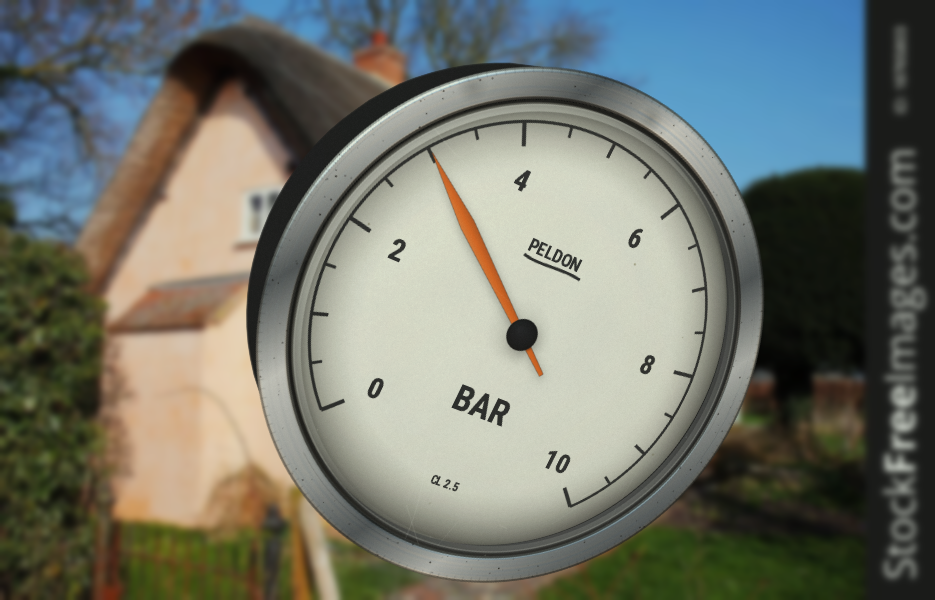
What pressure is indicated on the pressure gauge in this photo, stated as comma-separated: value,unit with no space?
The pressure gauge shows 3,bar
